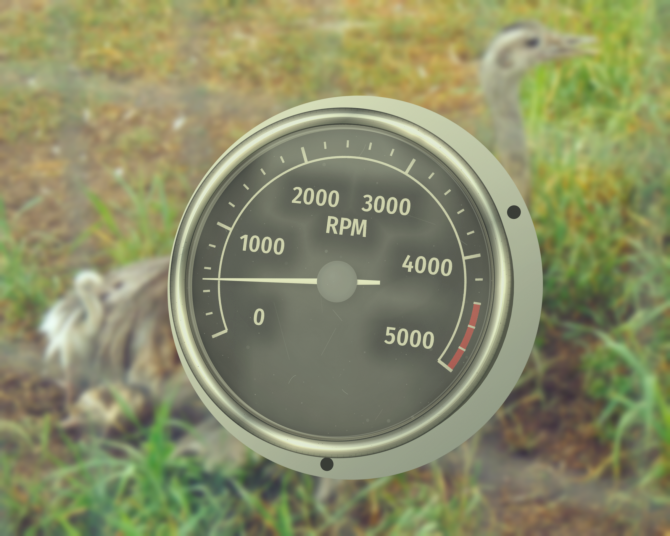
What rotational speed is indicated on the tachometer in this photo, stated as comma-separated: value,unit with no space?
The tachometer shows 500,rpm
